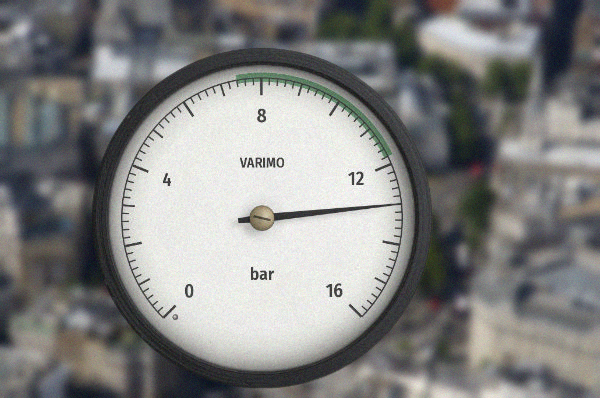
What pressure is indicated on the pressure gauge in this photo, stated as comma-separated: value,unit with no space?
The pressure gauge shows 13,bar
